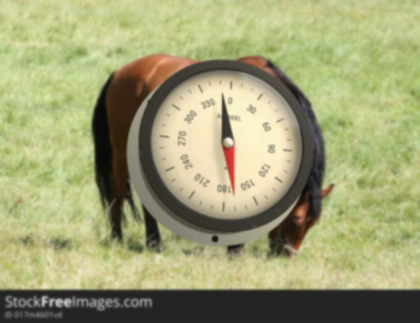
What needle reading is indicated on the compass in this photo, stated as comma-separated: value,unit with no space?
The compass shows 170,°
